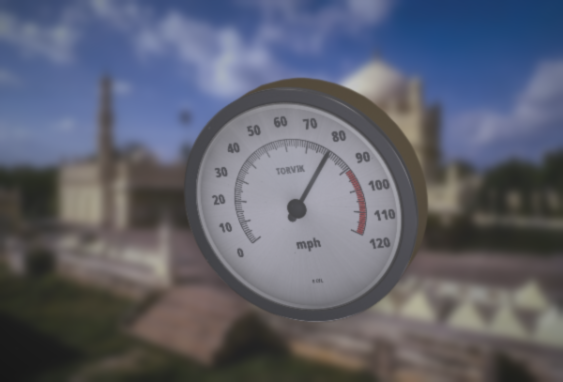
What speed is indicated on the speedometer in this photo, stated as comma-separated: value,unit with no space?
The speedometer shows 80,mph
